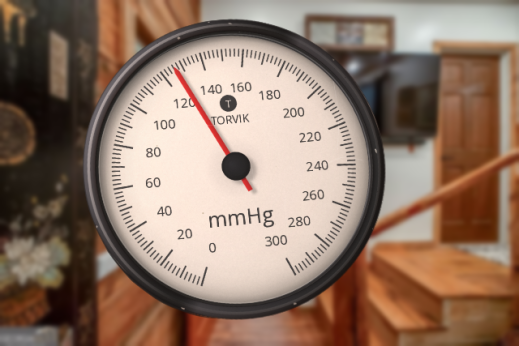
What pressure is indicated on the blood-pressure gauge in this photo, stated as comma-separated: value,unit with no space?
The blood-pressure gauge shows 126,mmHg
